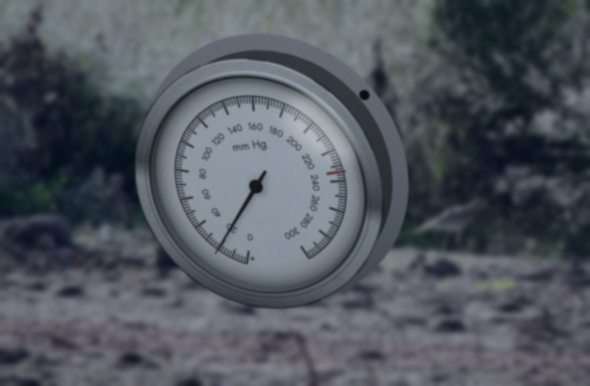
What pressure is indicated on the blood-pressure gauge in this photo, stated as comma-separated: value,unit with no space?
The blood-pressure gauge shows 20,mmHg
